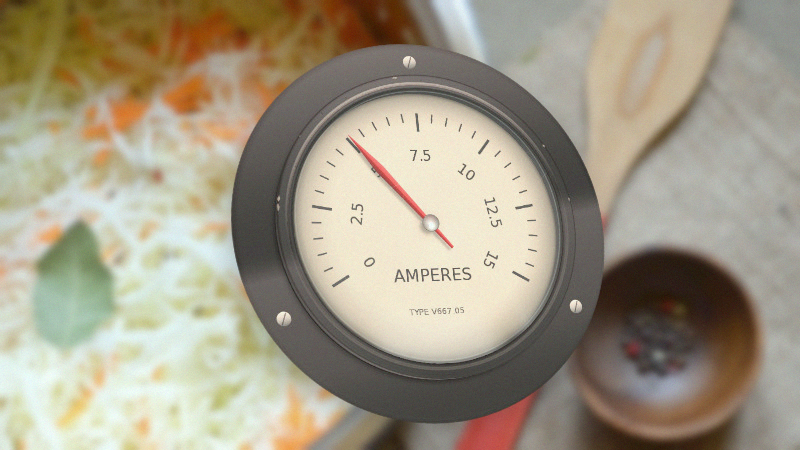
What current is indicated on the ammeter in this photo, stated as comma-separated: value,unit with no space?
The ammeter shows 5,A
